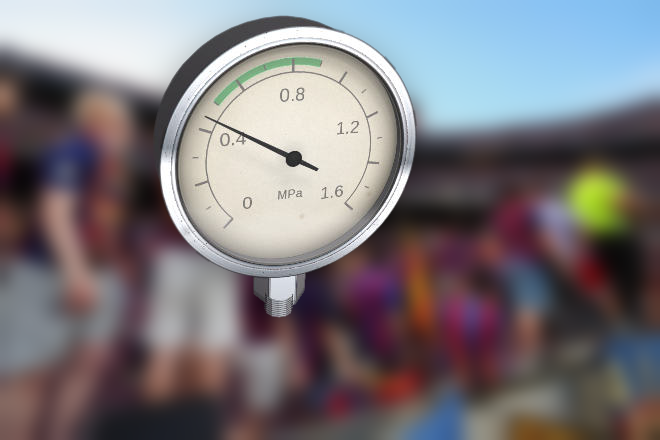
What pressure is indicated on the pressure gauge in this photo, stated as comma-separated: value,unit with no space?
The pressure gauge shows 0.45,MPa
